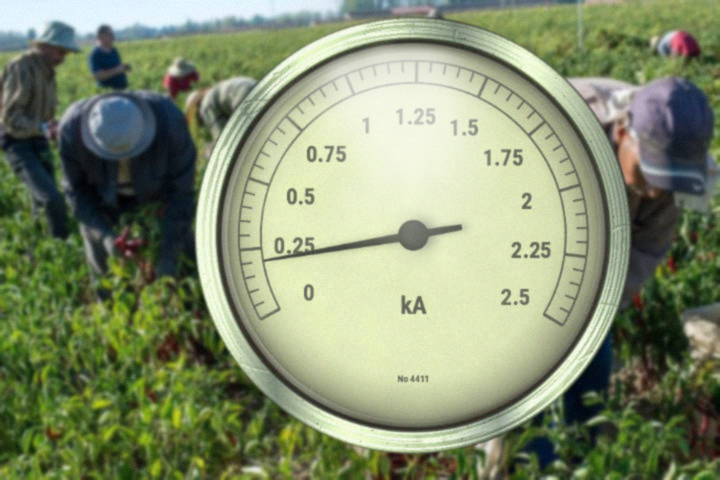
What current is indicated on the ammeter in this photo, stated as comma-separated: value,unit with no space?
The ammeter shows 0.2,kA
